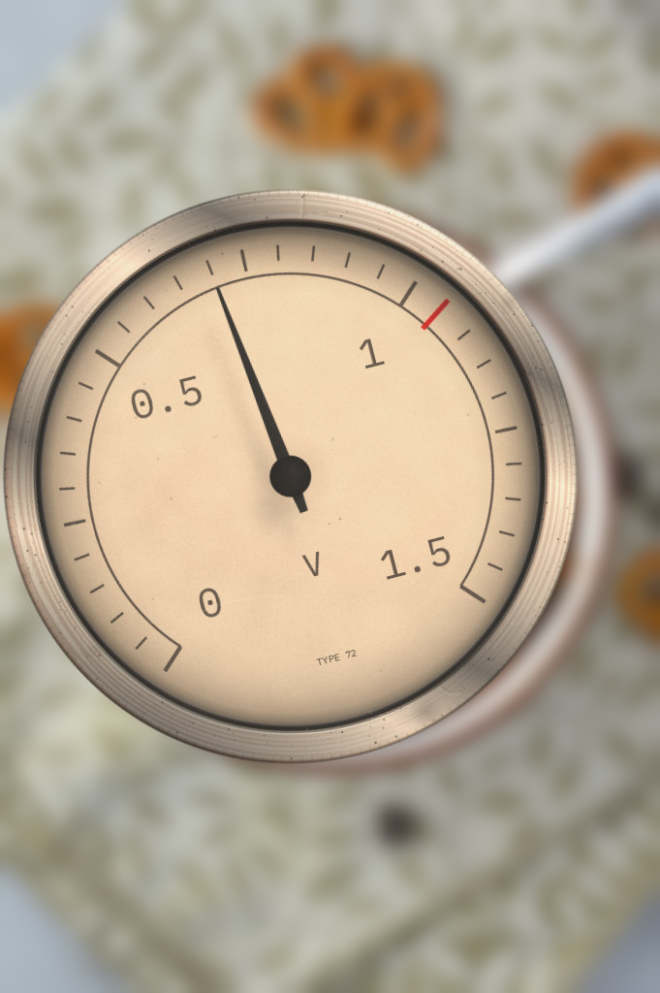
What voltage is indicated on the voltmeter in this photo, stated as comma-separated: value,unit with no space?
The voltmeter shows 0.7,V
